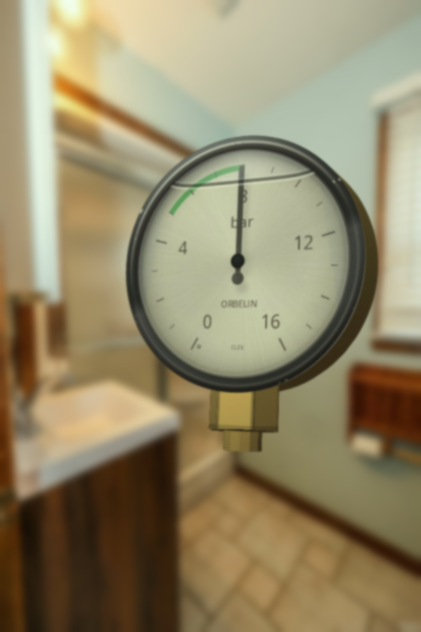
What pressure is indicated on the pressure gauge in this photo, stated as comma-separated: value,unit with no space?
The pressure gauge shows 8,bar
